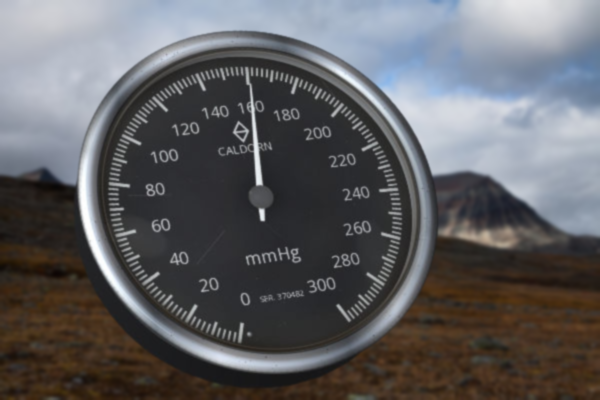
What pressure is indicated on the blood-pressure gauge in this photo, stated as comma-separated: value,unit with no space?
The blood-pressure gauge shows 160,mmHg
